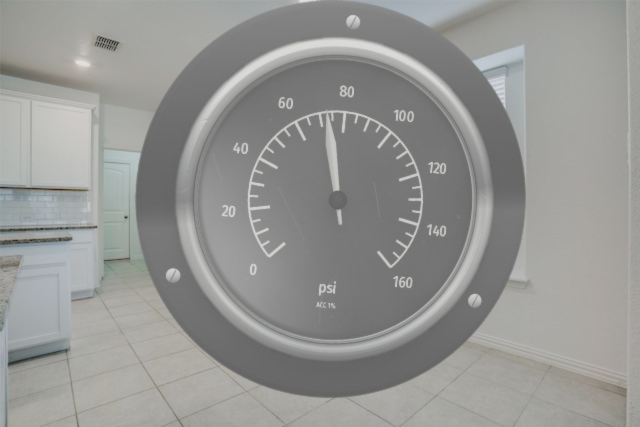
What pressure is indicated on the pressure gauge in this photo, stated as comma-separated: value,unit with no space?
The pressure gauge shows 72.5,psi
